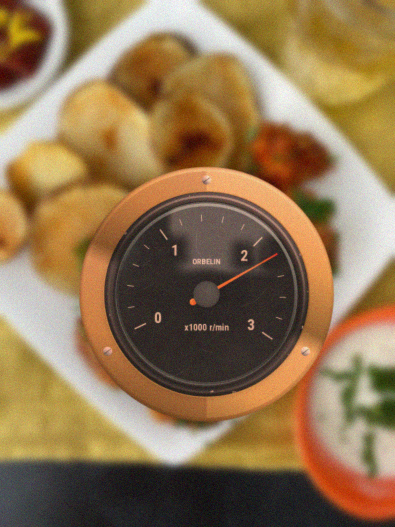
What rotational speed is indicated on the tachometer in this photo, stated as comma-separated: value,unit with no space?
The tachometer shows 2200,rpm
